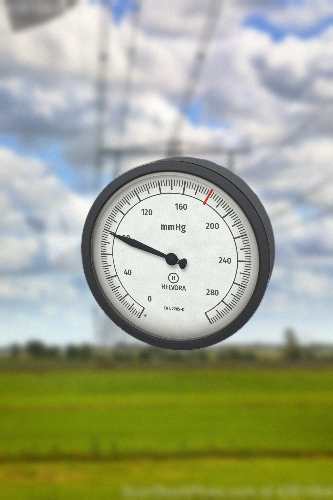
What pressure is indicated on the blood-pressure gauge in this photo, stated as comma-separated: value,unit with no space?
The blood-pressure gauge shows 80,mmHg
